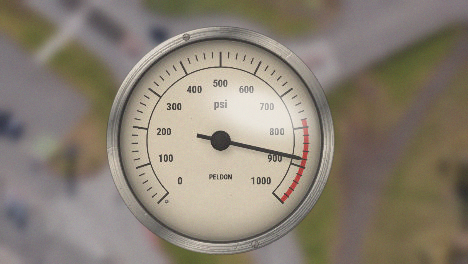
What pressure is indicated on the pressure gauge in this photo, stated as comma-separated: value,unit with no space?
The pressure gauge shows 880,psi
